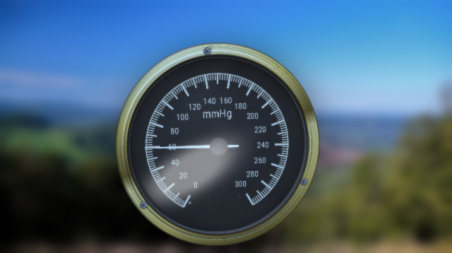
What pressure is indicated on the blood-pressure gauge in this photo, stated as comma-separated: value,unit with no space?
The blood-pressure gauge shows 60,mmHg
